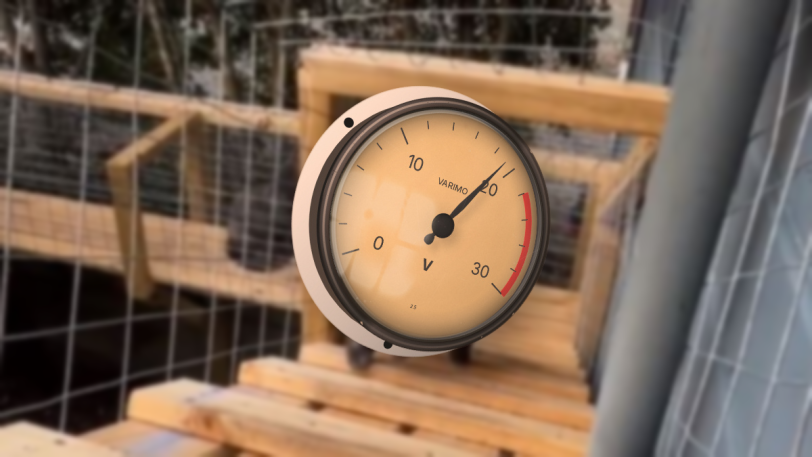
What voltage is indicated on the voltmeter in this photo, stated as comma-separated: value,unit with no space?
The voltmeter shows 19,V
